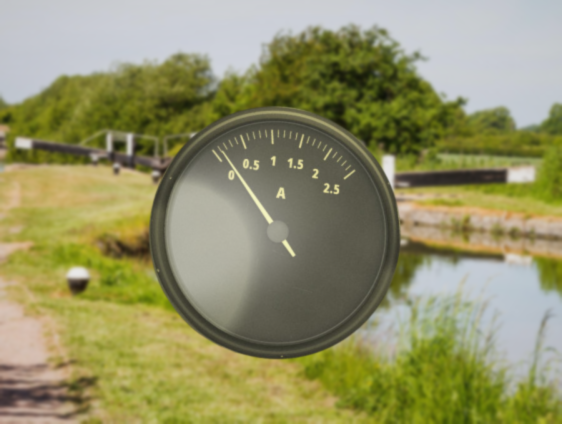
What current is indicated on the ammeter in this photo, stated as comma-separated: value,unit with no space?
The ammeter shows 0.1,A
